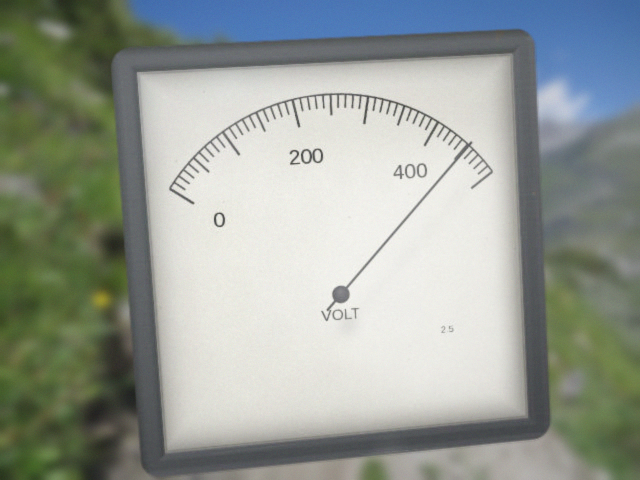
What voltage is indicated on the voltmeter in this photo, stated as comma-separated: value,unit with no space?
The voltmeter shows 450,V
